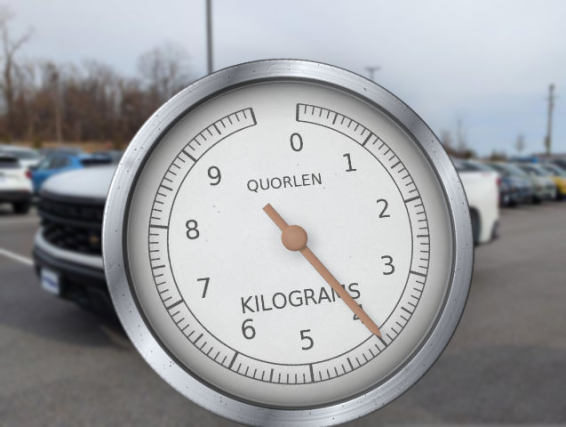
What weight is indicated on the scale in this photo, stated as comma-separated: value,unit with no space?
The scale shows 4,kg
